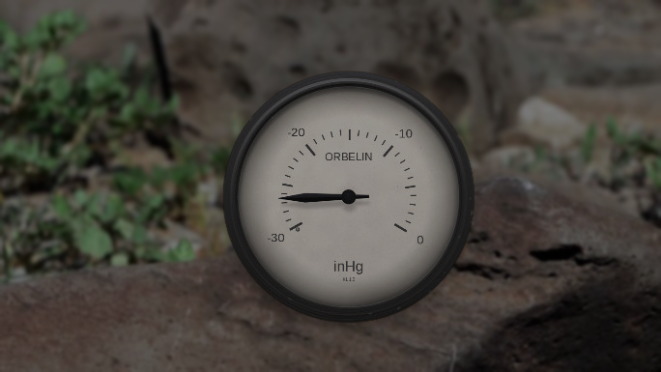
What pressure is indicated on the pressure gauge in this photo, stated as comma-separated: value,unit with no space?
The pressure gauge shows -26.5,inHg
